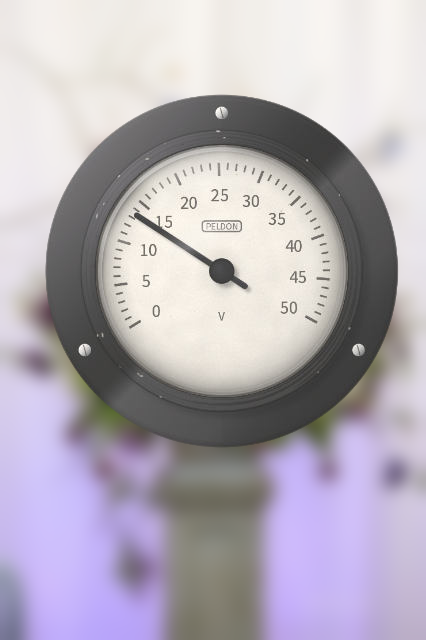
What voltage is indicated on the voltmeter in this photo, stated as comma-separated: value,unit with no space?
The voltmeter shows 13.5,V
